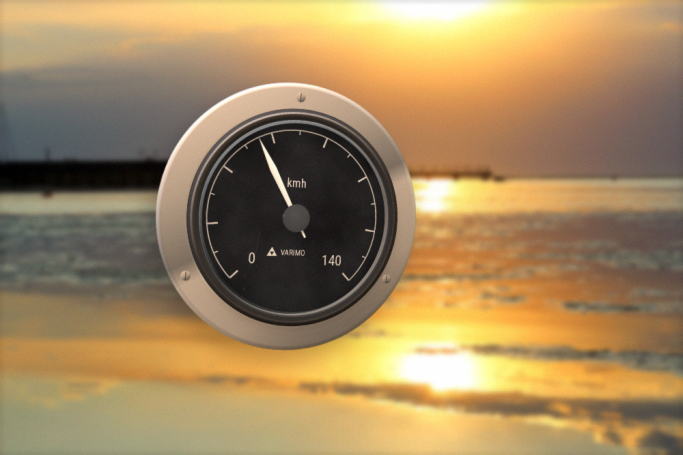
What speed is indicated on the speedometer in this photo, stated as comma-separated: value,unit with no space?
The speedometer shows 55,km/h
